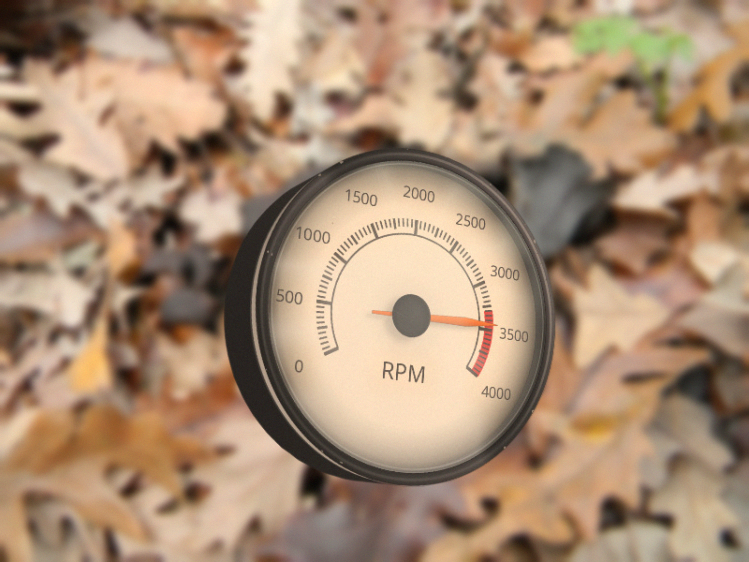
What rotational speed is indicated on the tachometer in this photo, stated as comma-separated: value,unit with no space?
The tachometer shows 3450,rpm
